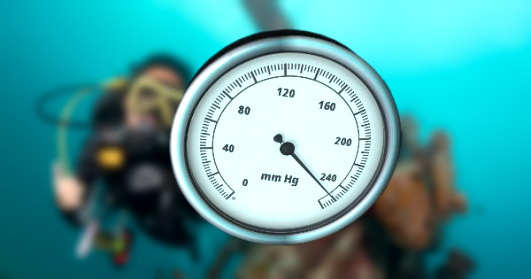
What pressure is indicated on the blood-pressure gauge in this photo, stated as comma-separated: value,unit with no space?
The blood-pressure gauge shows 250,mmHg
